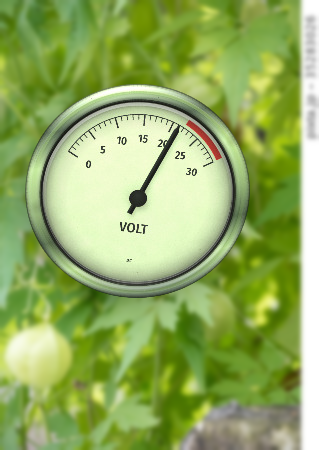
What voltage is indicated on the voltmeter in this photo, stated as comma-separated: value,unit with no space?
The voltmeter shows 21,V
